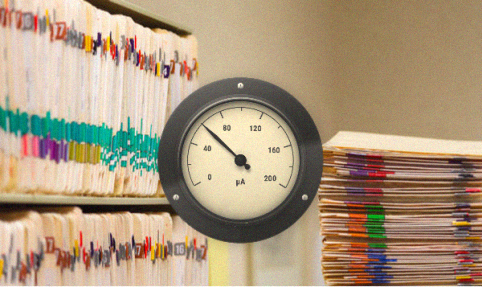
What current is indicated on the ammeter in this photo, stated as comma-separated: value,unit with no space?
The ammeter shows 60,µA
